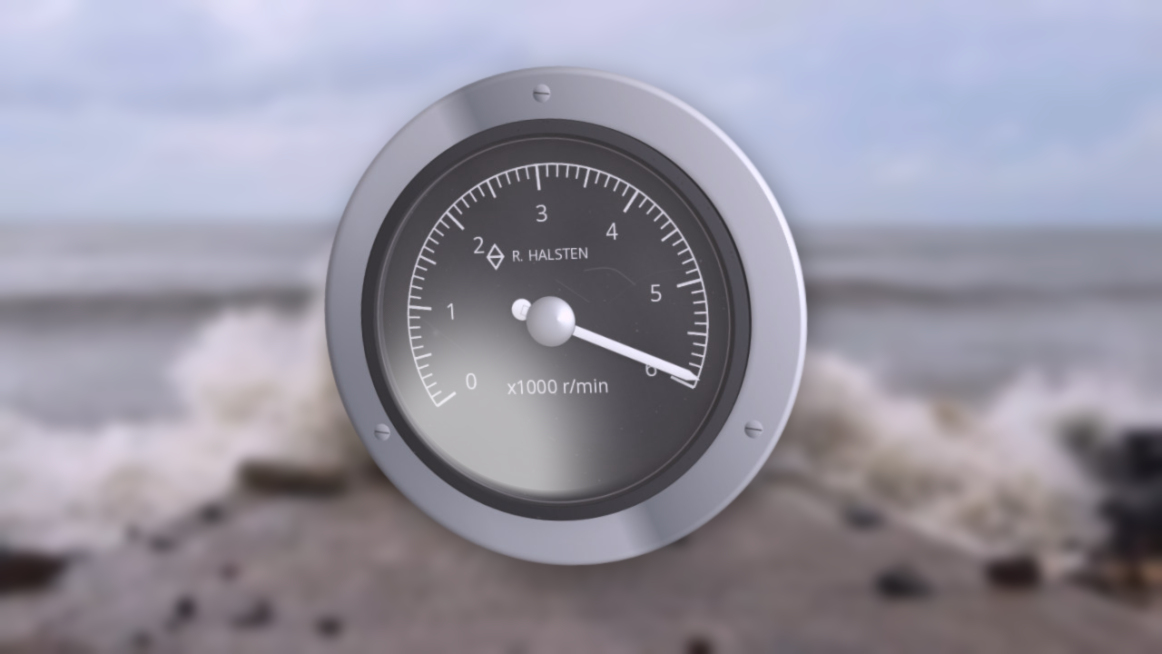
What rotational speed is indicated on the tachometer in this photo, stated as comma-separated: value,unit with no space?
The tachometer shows 5900,rpm
